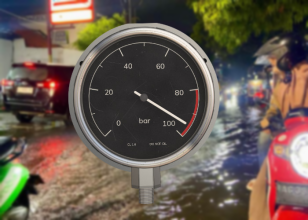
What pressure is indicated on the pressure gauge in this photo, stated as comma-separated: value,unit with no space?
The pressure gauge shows 95,bar
